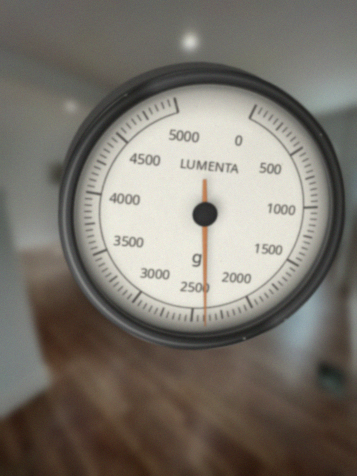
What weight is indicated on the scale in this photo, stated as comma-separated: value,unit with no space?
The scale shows 2400,g
